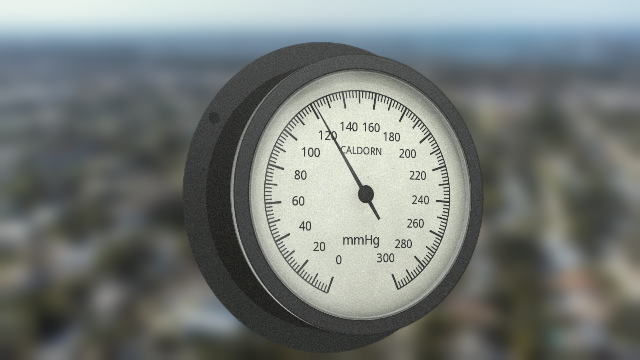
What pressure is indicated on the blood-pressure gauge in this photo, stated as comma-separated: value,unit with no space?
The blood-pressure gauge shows 120,mmHg
